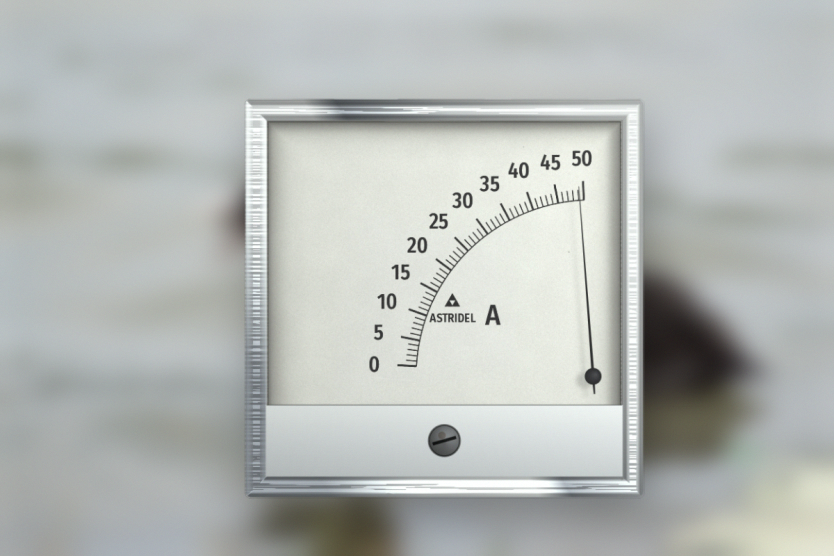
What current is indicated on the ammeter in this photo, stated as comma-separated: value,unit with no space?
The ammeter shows 49,A
